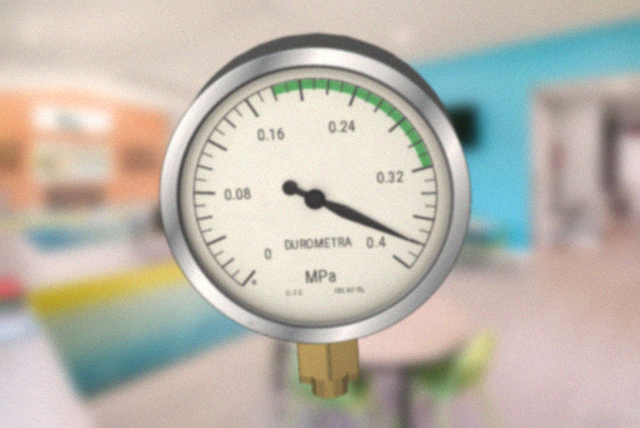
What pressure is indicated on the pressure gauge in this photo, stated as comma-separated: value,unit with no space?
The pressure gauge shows 0.38,MPa
